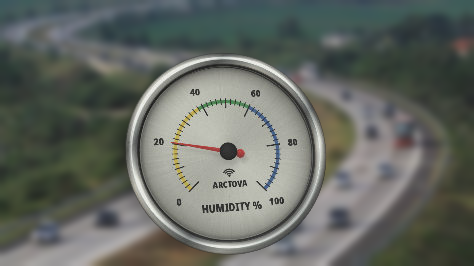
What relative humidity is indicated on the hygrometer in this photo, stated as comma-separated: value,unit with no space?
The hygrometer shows 20,%
